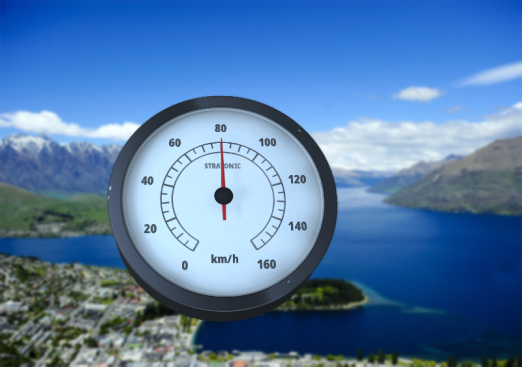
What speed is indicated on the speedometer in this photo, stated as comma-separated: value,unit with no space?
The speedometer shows 80,km/h
